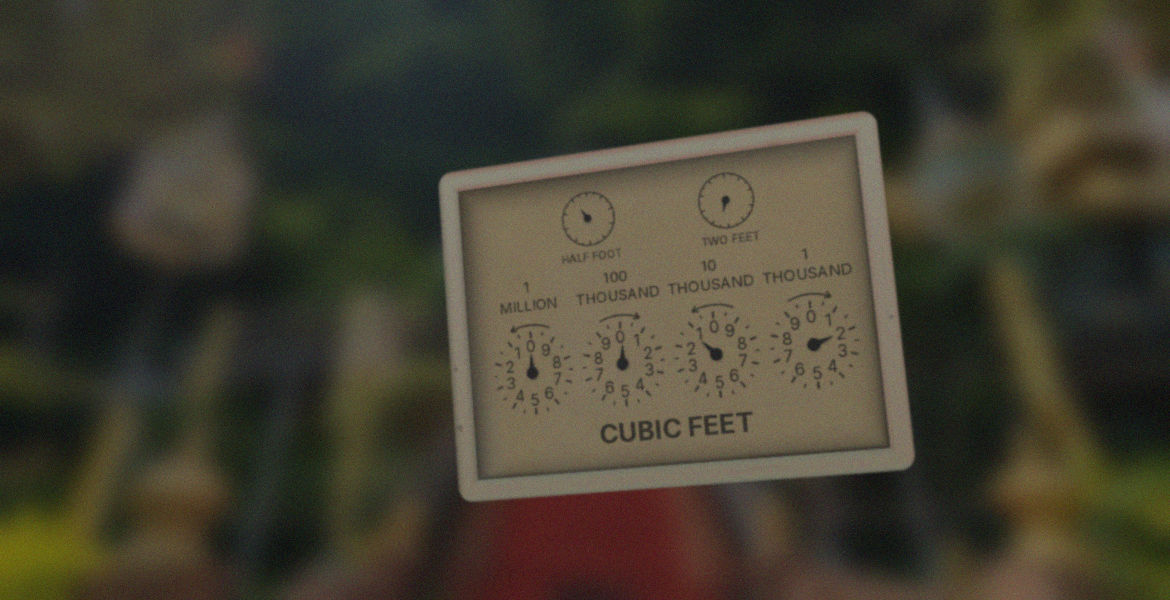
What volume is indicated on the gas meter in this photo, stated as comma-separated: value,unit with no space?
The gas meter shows 1200,ft³
